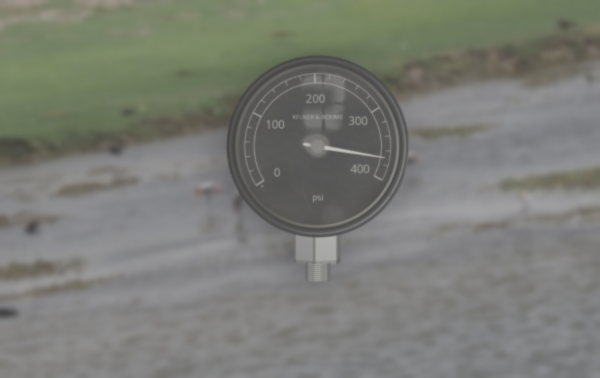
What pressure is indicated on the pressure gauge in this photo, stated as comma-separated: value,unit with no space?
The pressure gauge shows 370,psi
